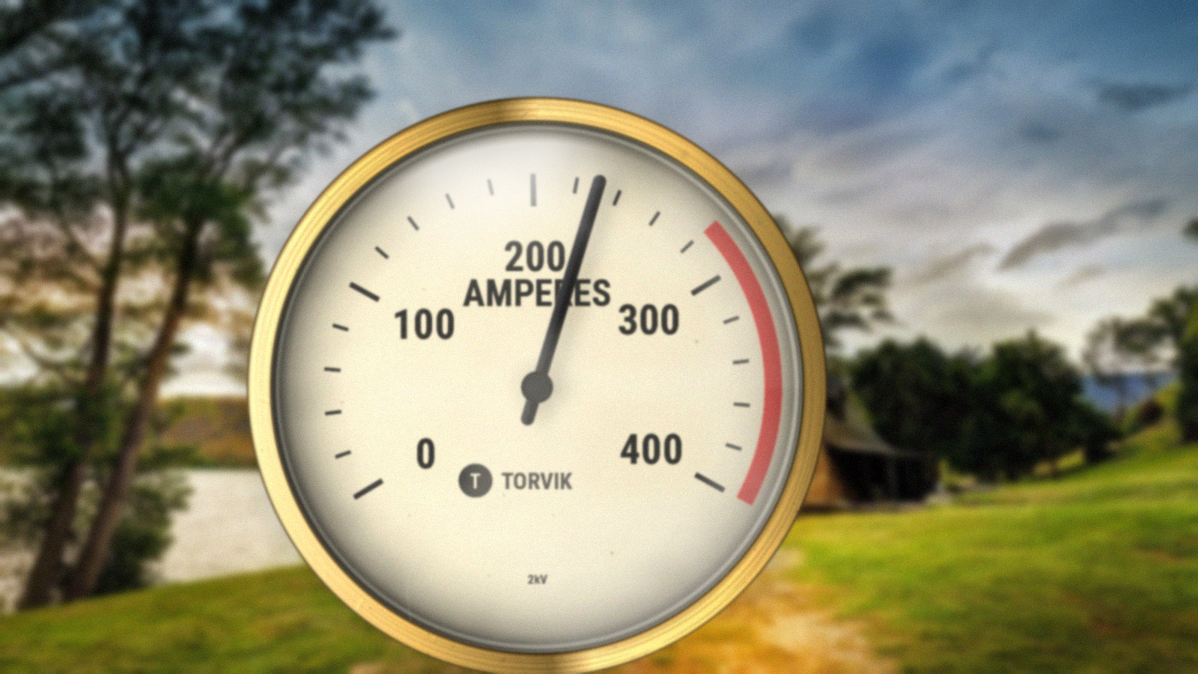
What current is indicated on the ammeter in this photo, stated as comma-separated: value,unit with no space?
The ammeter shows 230,A
